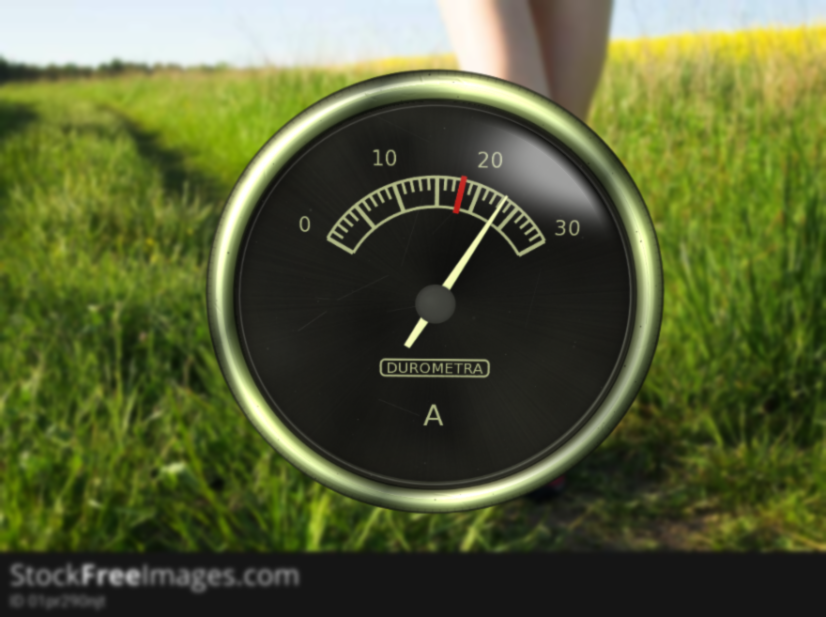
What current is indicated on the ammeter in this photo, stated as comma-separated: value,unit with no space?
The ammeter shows 23,A
